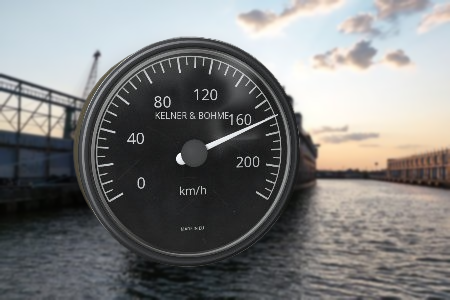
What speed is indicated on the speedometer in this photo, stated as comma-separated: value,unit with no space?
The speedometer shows 170,km/h
